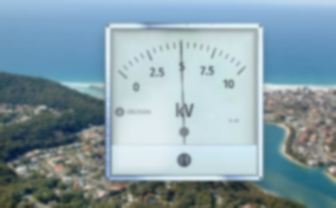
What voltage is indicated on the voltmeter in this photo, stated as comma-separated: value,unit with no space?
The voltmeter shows 5,kV
